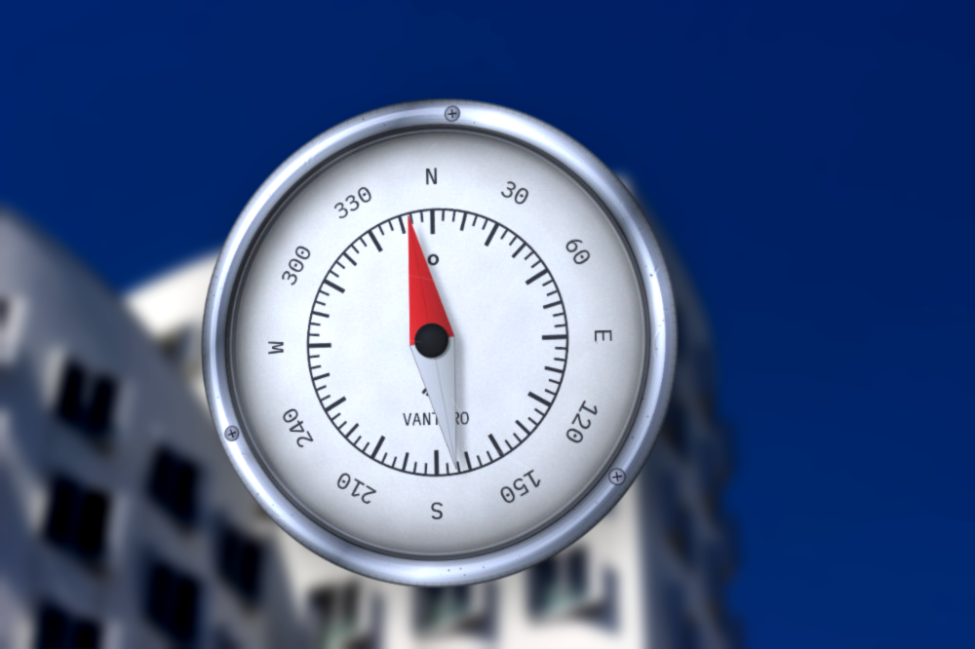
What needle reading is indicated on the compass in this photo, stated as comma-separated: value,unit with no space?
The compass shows 350,°
